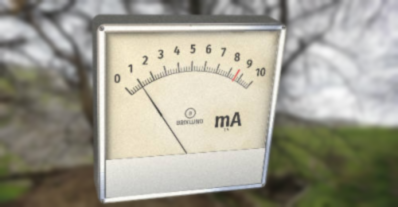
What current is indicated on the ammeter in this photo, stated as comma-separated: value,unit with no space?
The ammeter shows 1,mA
